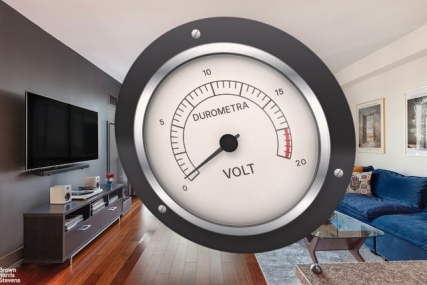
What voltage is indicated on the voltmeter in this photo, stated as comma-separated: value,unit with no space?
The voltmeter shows 0.5,V
